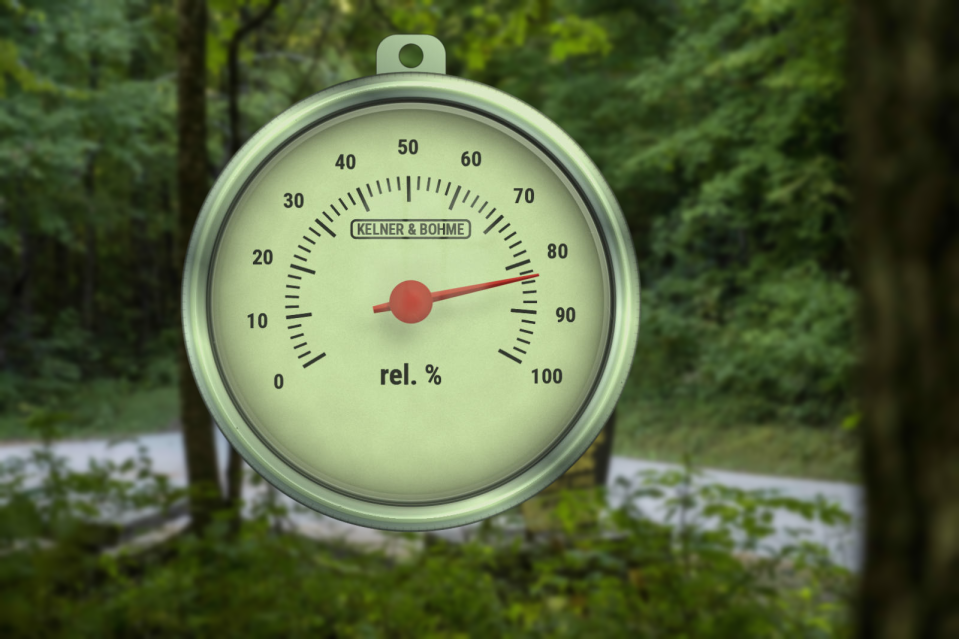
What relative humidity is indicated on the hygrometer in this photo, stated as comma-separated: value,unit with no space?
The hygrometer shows 83,%
